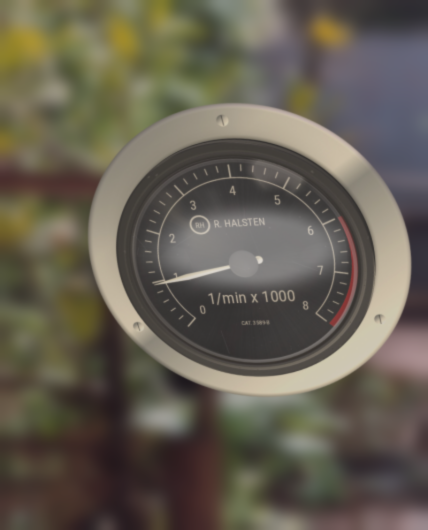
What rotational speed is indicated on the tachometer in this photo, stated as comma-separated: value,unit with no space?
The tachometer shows 1000,rpm
